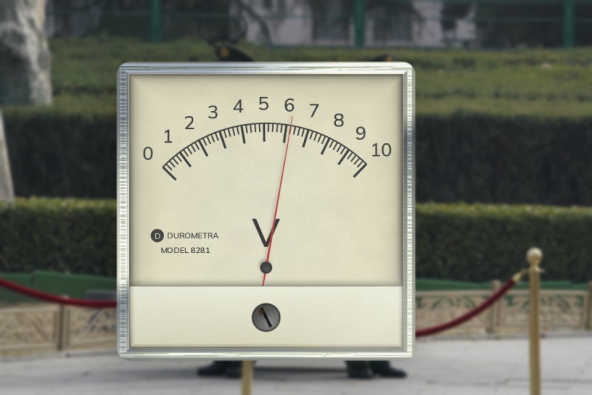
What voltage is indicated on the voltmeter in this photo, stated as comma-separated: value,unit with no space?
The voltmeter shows 6.2,V
